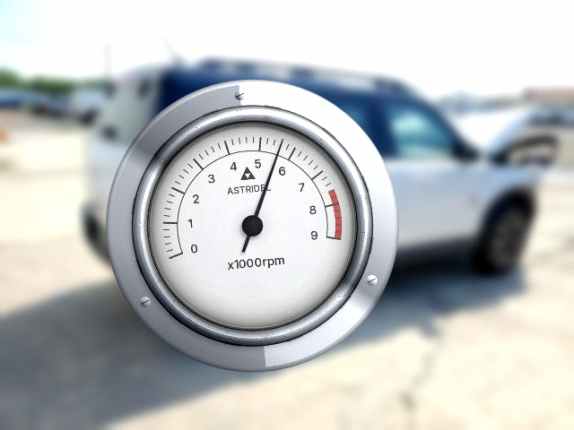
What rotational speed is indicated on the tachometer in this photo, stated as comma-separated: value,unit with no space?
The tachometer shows 5600,rpm
